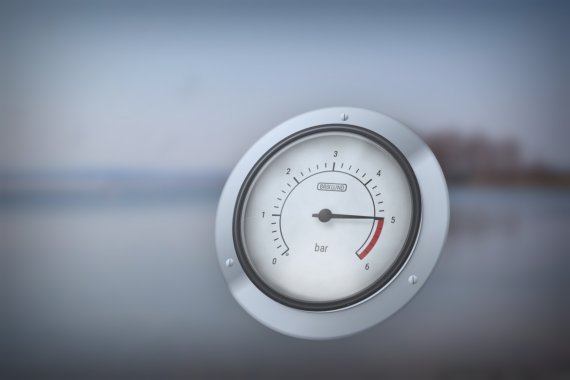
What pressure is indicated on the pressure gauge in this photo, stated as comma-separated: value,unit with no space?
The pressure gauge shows 5,bar
